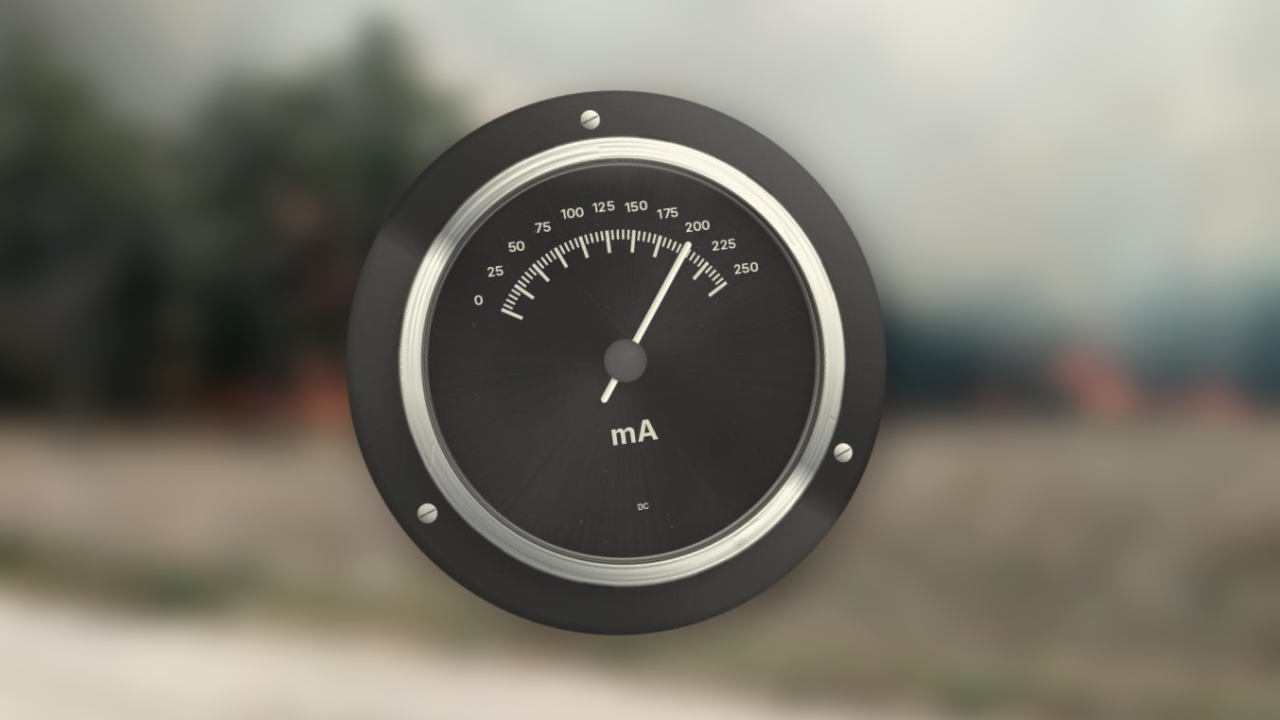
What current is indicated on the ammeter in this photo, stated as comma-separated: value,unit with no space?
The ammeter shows 200,mA
